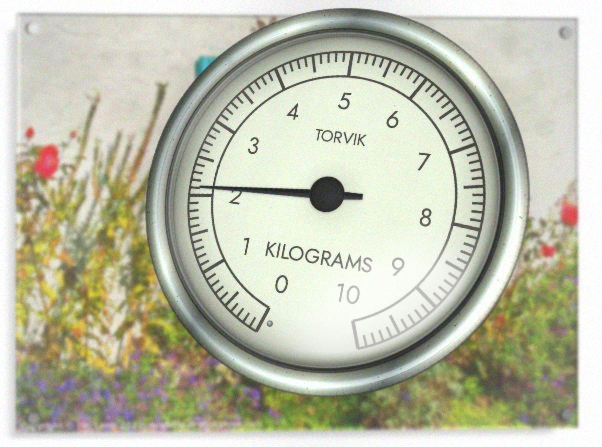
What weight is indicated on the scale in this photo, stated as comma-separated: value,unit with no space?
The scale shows 2.1,kg
